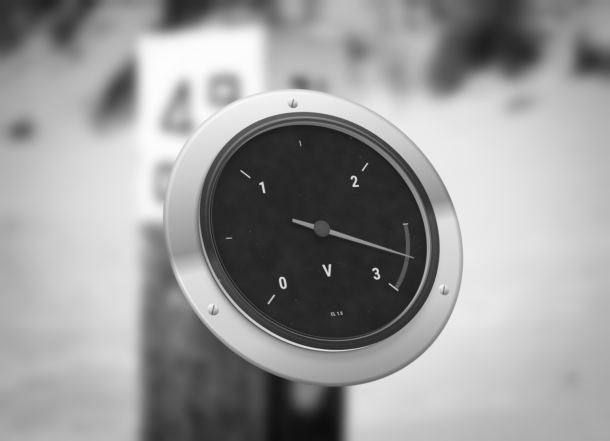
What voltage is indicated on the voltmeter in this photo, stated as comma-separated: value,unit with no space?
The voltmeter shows 2.75,V
